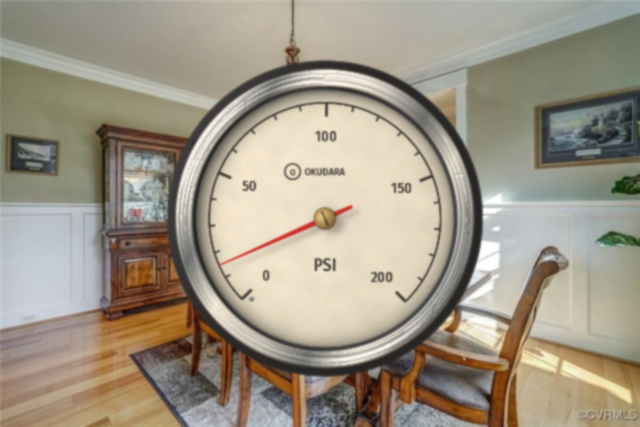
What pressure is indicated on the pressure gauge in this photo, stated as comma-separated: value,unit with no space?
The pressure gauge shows 15,psi
